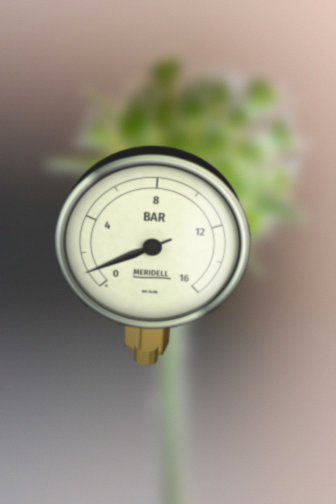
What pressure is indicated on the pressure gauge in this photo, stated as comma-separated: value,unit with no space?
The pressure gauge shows 1,bar
